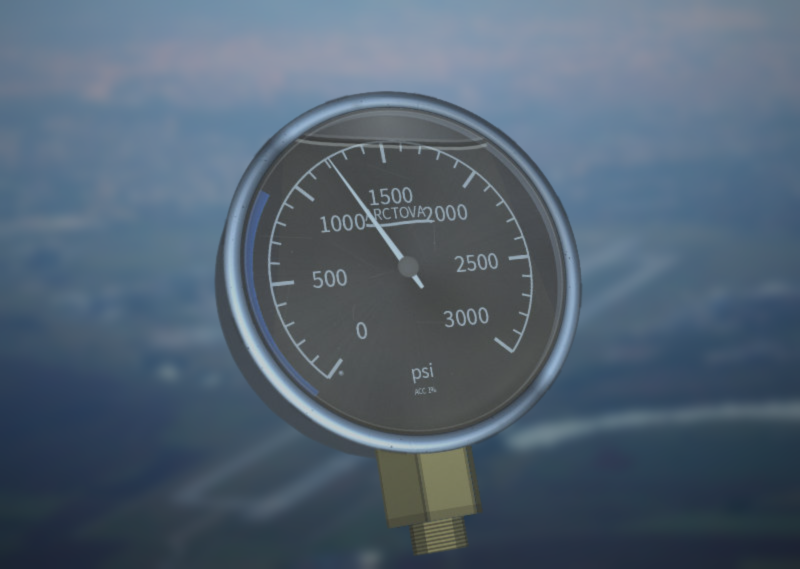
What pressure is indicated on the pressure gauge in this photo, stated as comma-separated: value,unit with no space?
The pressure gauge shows 1200,psi
